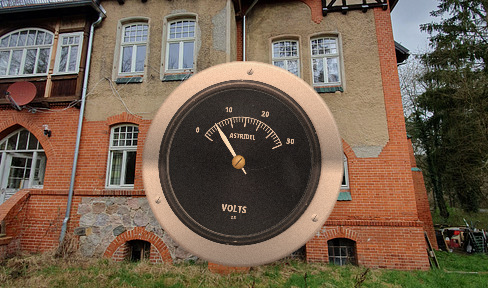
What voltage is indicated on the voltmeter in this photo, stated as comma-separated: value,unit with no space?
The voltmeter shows 5,V
